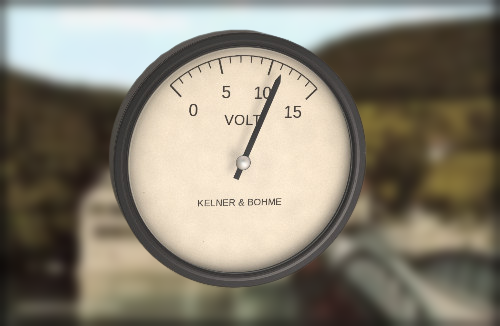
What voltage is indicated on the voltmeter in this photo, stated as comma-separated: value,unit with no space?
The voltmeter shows 11,V
